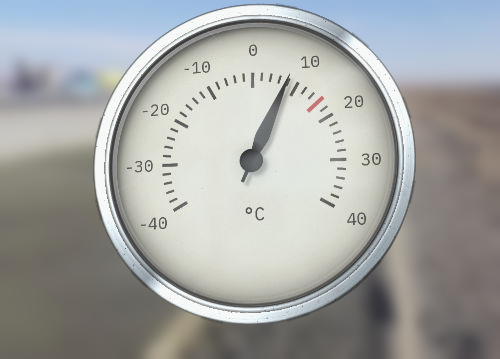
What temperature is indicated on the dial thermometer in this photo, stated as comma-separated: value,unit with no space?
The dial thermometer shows 8,°C
